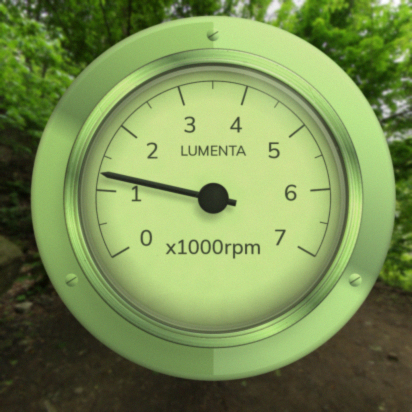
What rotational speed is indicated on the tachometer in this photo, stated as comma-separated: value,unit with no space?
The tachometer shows 1250,rpm
